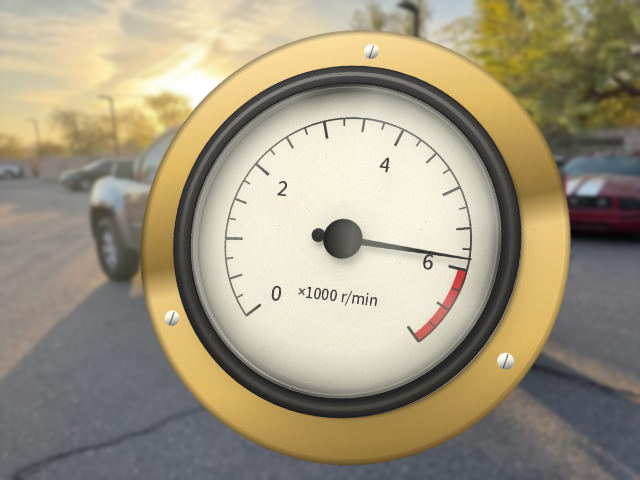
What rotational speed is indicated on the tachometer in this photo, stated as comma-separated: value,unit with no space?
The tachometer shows 5875,rpm
